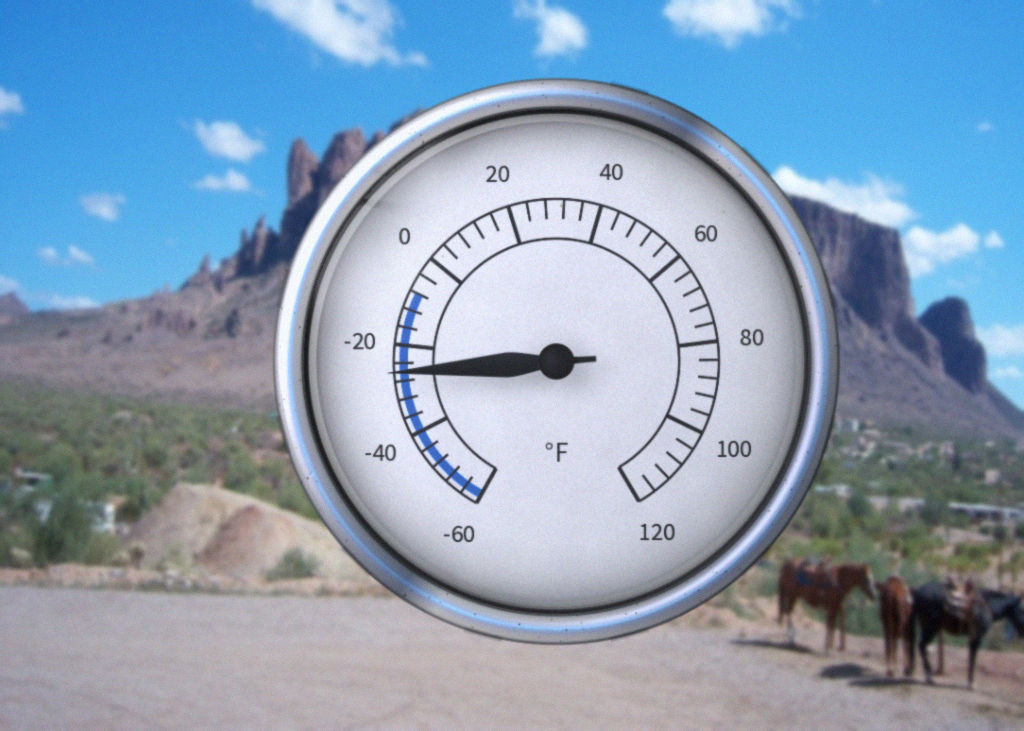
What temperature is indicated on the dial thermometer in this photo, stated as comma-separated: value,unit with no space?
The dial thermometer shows -26,°F
